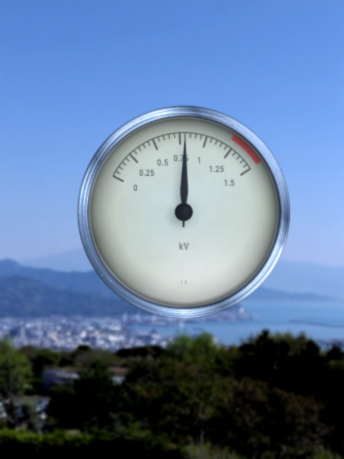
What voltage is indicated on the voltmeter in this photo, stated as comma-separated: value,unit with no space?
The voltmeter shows 0.8,kV
